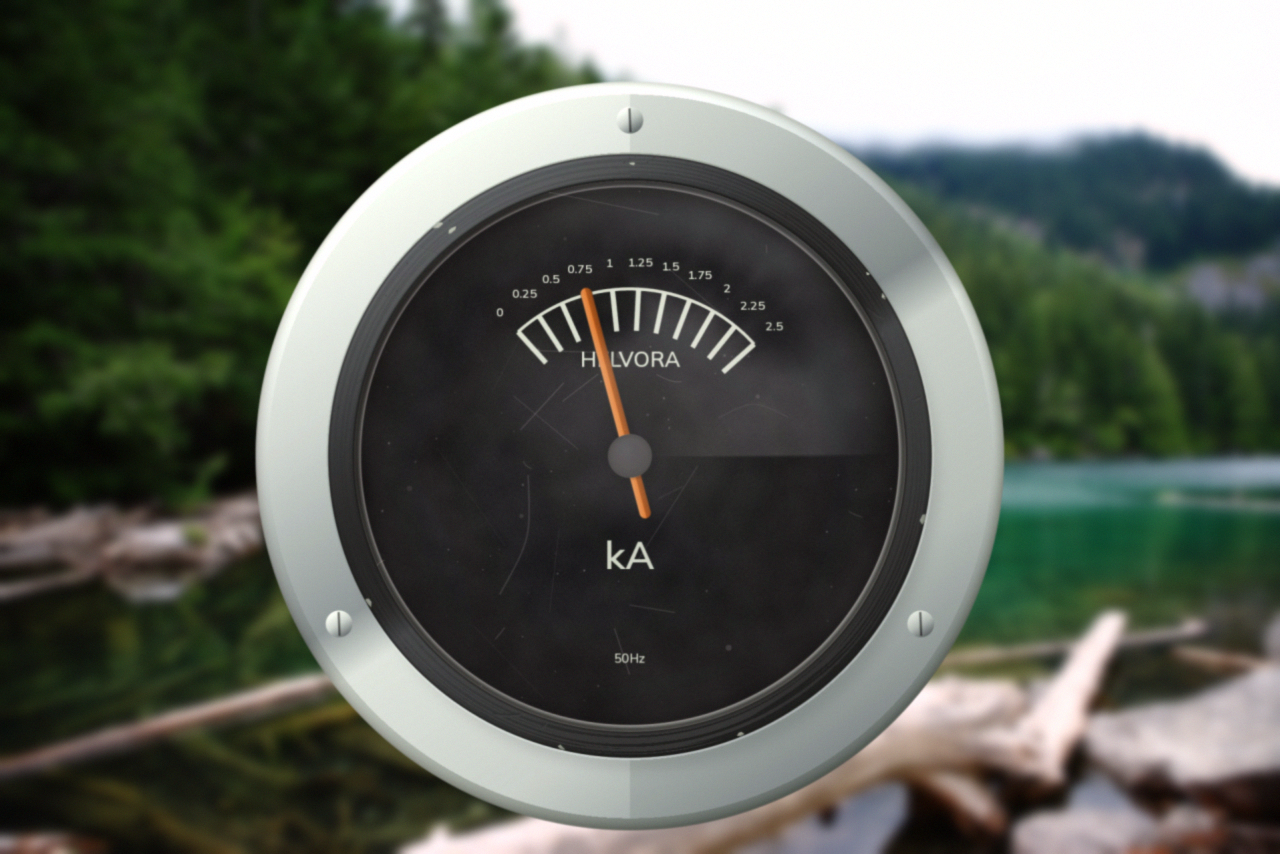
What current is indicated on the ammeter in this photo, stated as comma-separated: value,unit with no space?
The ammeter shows 0.75,kA
